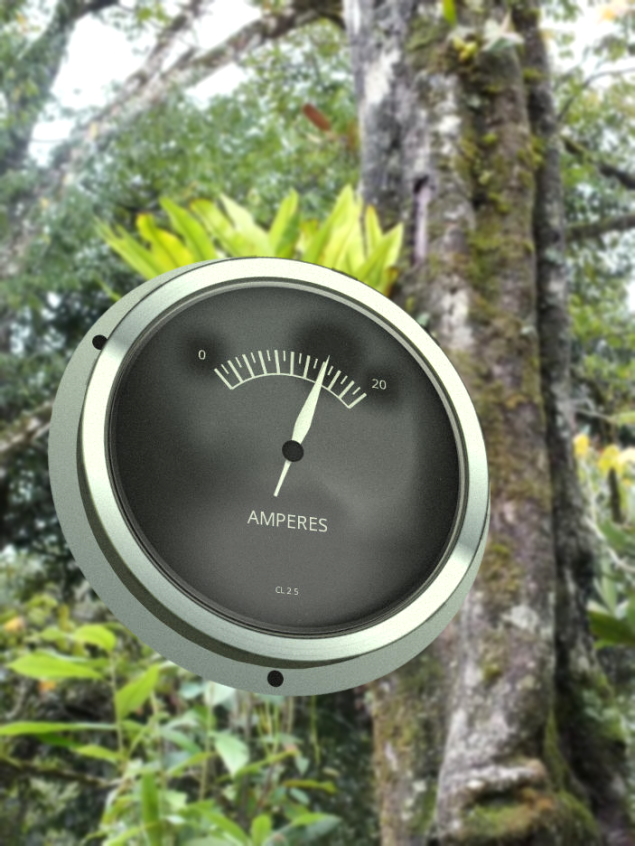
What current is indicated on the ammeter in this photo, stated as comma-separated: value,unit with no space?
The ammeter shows 14,A
